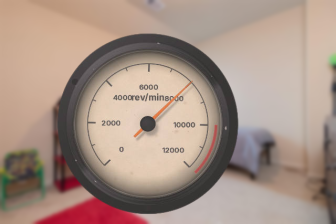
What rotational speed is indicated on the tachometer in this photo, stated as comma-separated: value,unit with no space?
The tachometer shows 8000,rpm
